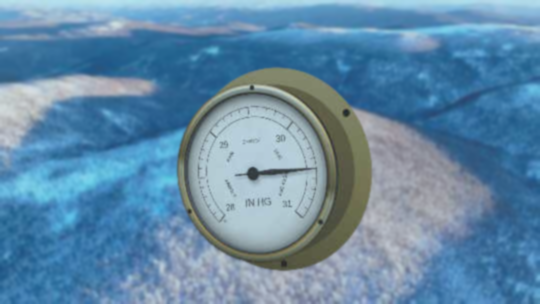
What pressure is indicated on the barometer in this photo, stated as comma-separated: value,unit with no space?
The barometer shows 30.5,inHg
